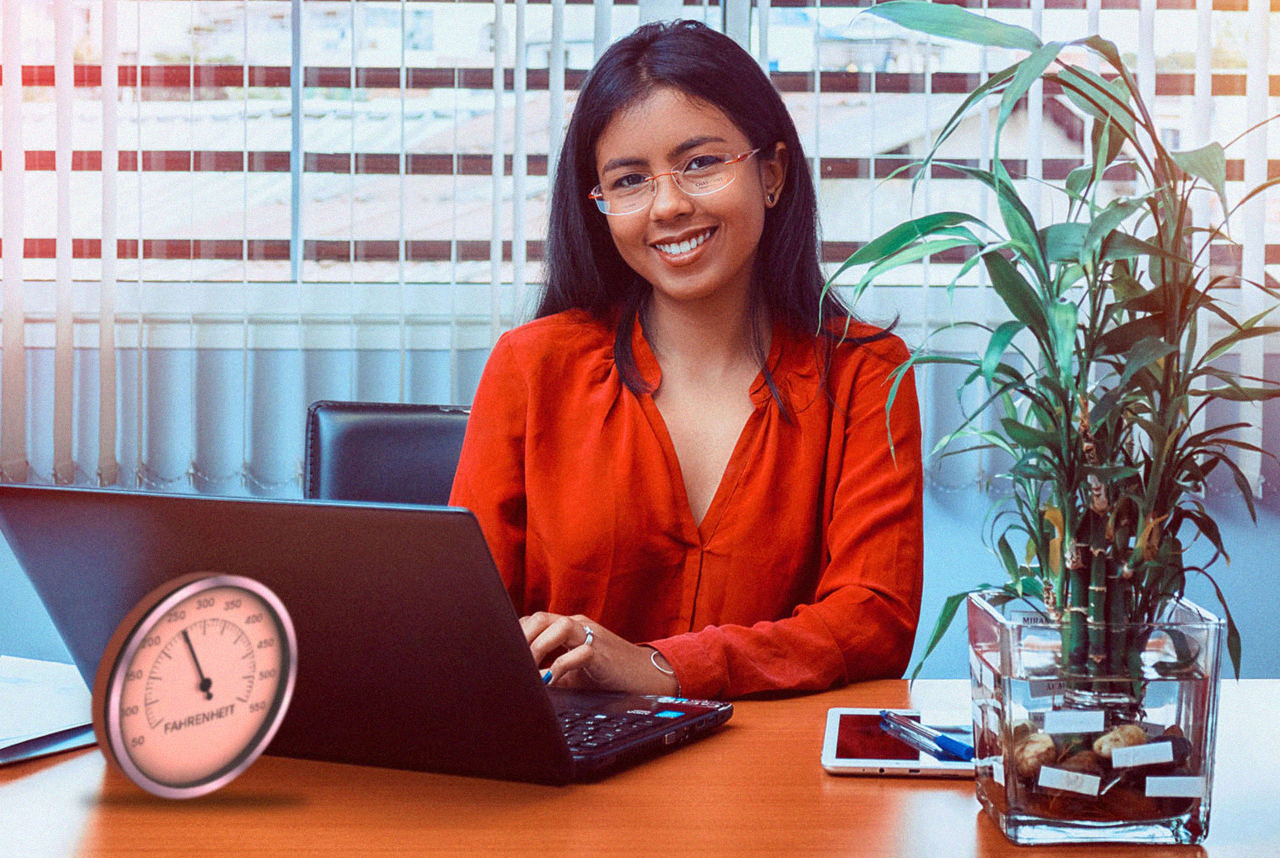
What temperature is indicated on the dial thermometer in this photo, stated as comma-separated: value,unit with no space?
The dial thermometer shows 250,°F
